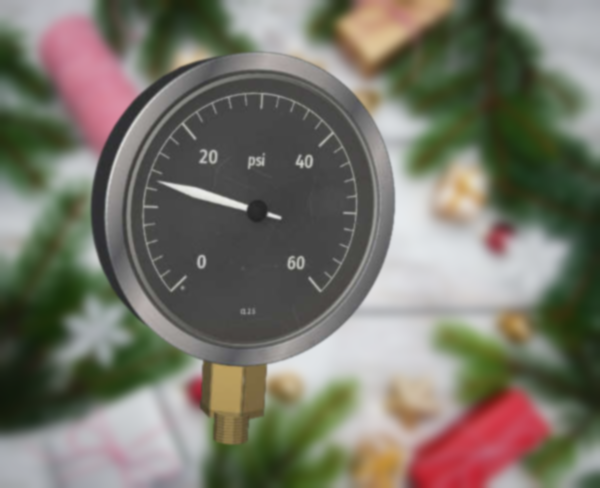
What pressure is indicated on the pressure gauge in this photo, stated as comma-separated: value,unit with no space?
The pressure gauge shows 13,psi
